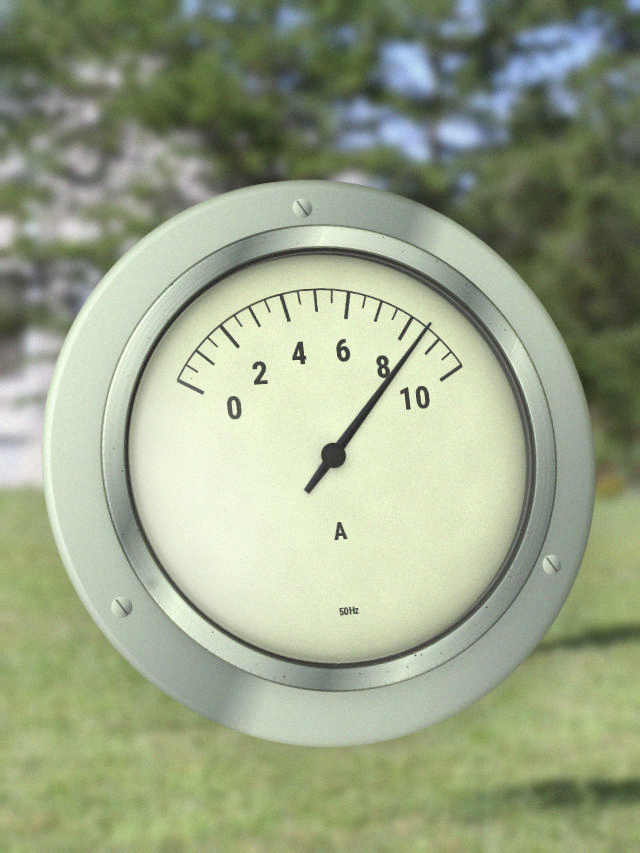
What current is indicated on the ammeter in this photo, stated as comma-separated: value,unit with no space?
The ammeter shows 8.5,A
